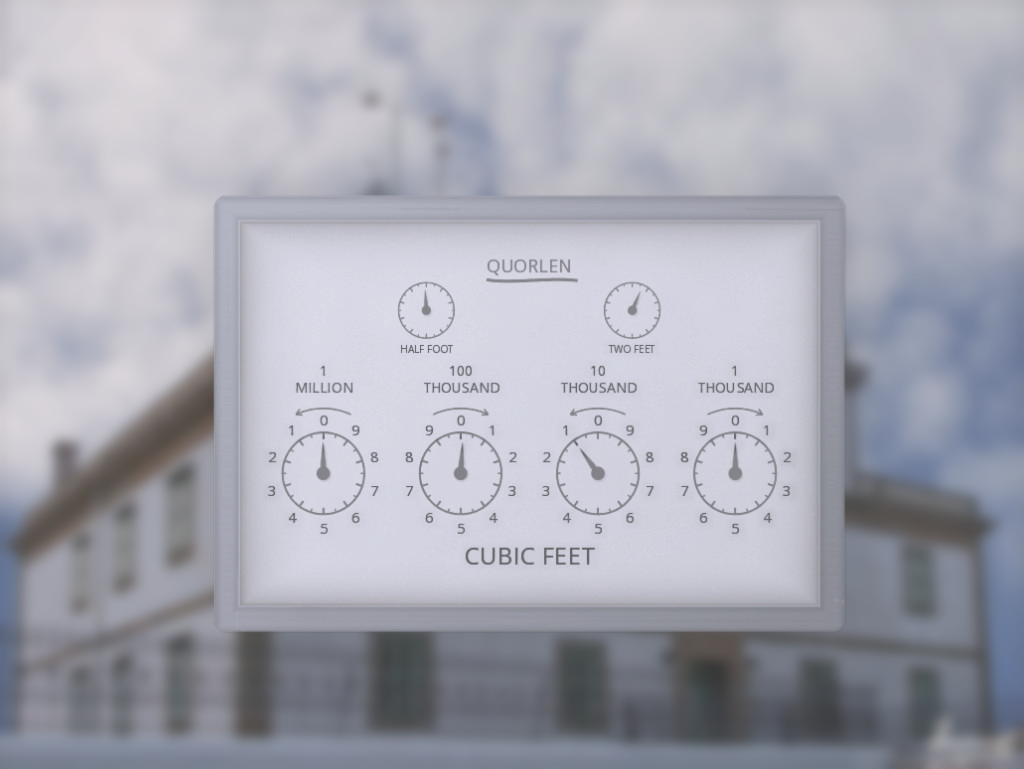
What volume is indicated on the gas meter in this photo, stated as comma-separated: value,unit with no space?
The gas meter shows 1000,ft³
